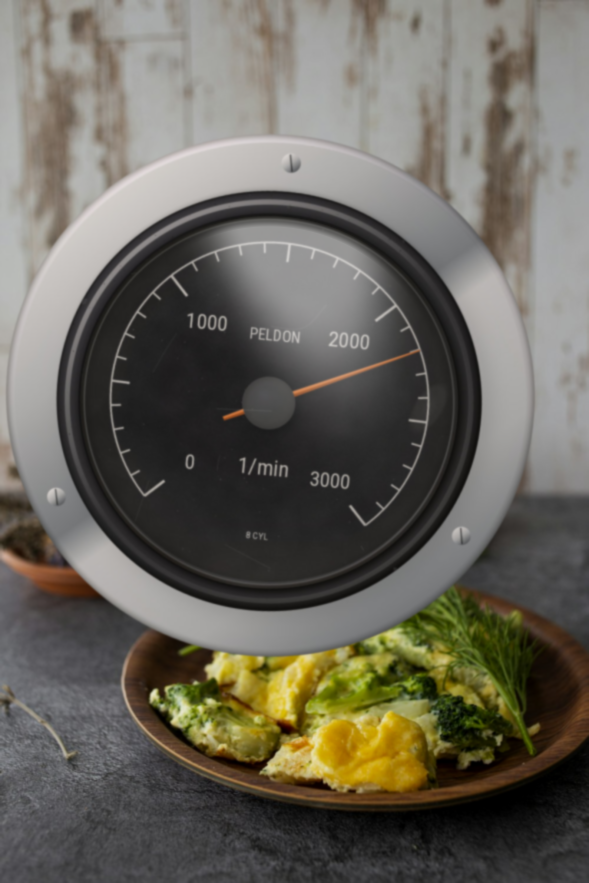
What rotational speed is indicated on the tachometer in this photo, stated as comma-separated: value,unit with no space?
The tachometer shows 2200,rpm
